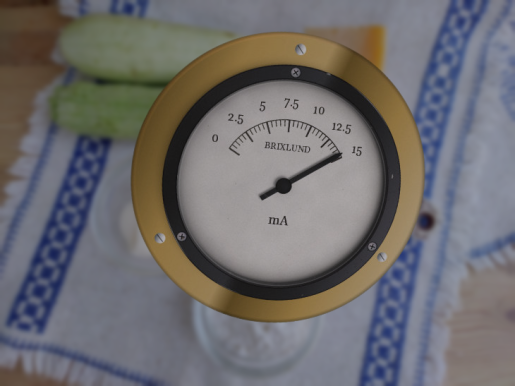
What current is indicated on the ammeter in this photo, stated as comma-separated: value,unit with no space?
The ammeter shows 14.5,mA
